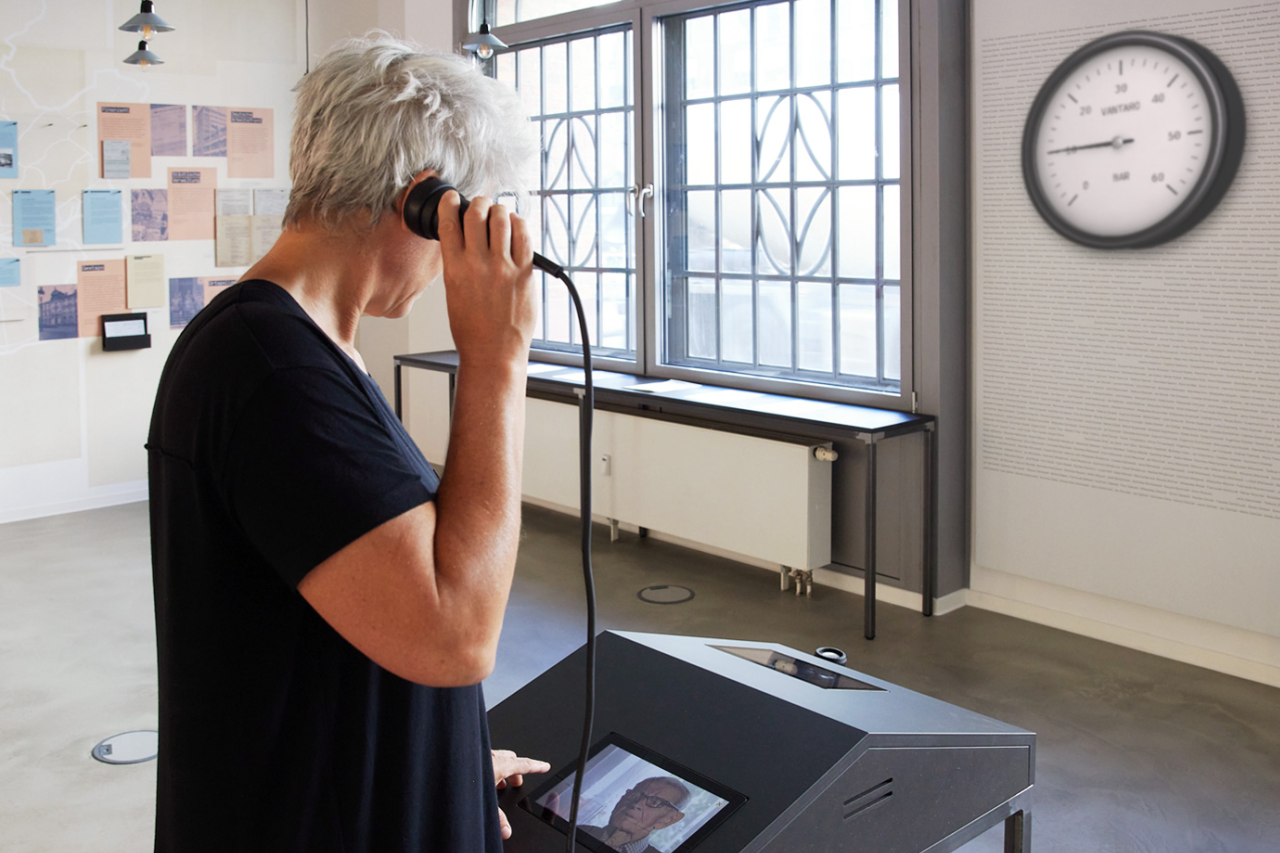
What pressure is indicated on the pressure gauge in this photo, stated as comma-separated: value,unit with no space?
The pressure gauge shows 10,bar
